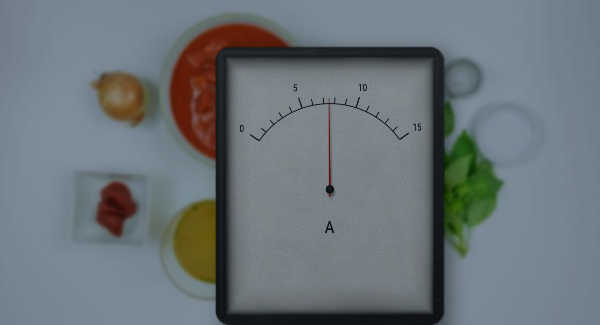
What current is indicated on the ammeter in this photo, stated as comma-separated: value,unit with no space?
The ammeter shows 7.5,A
